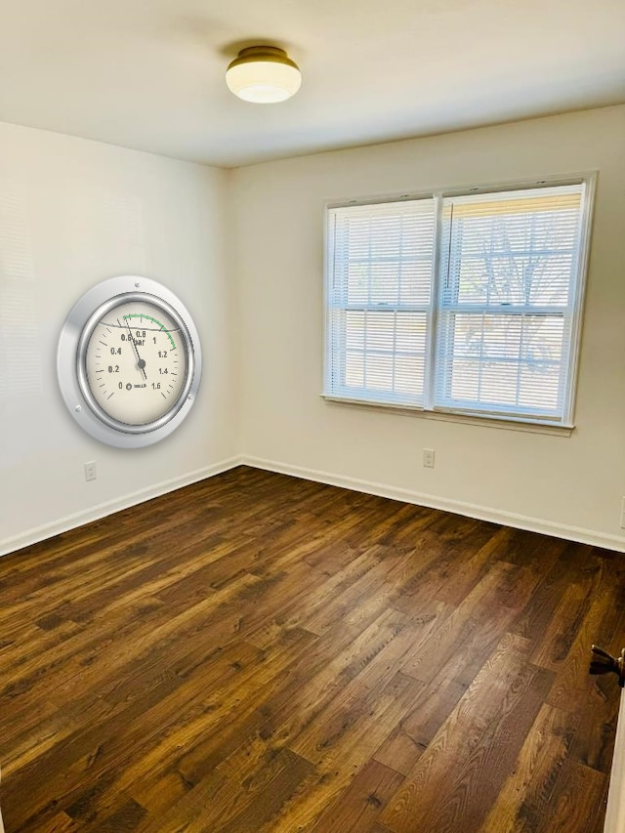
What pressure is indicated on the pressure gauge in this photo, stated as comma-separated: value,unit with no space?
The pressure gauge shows 0.65,bar
